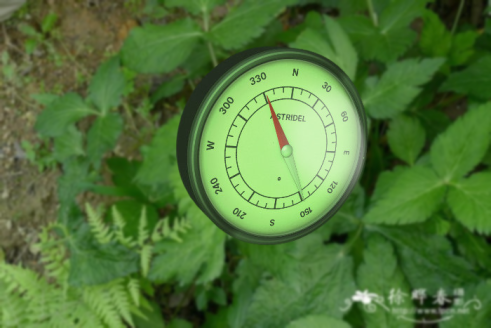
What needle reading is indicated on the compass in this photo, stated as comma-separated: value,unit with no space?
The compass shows 330,°
